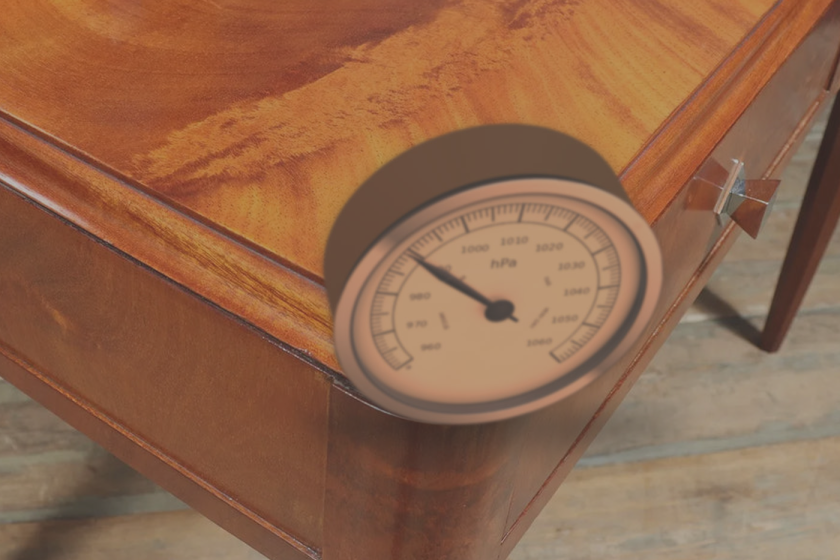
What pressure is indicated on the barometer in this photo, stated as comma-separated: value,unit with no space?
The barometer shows 990,hPa
